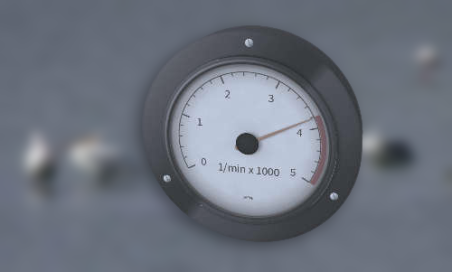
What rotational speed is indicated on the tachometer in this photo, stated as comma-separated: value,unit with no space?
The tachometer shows 3800,rpm
